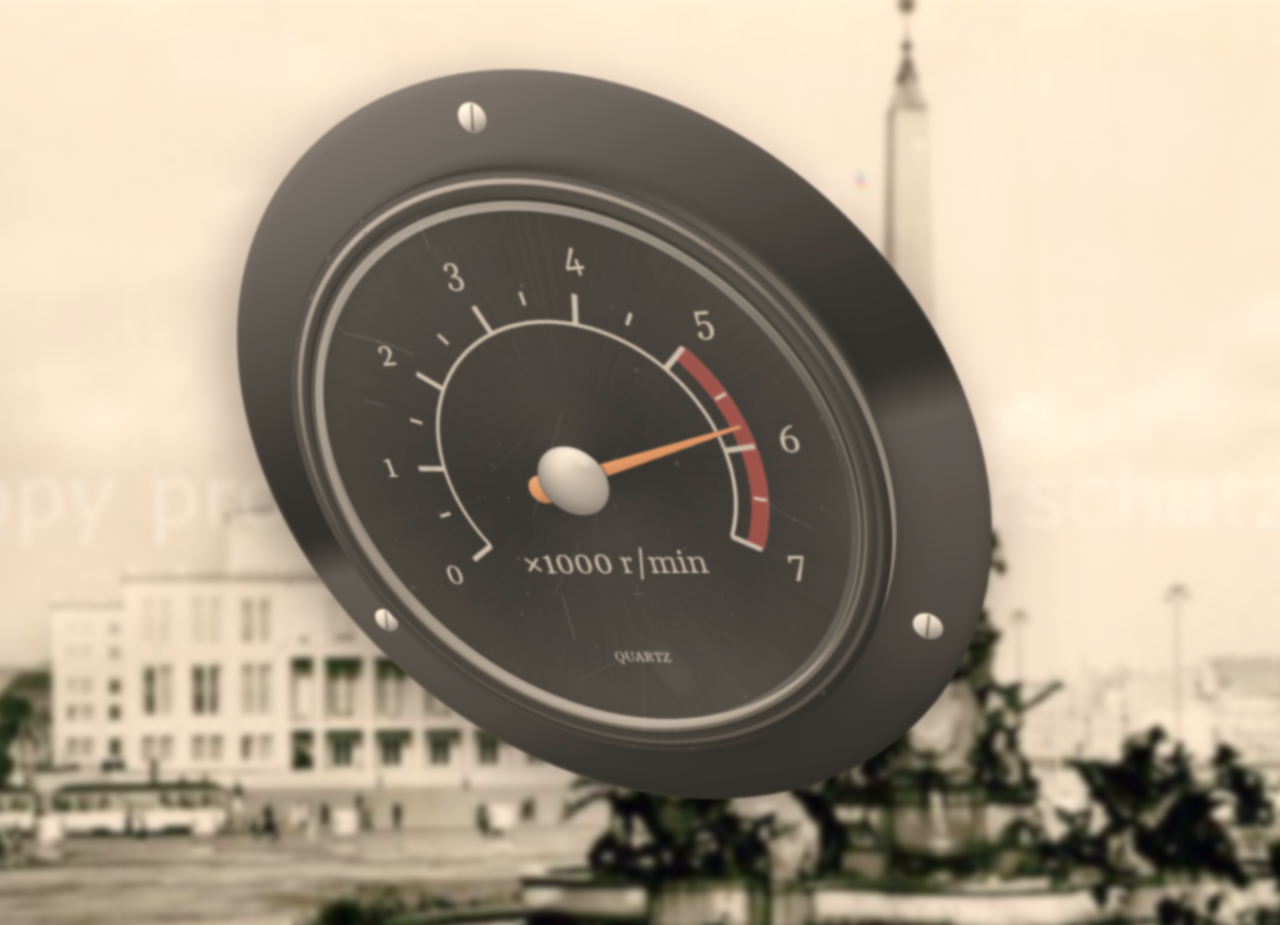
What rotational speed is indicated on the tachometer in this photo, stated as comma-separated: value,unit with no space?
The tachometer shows 5750,rpm
